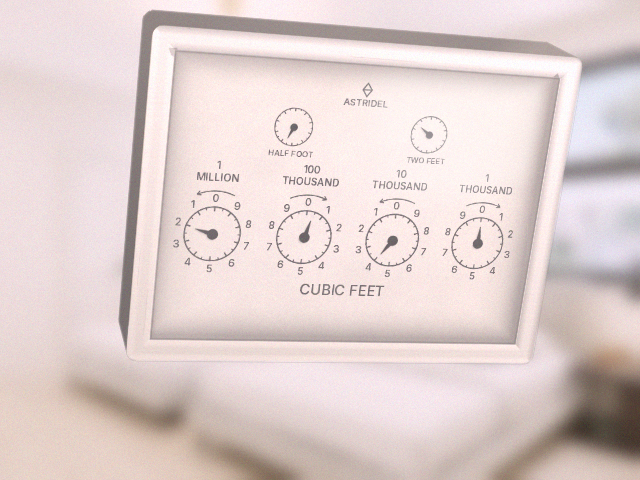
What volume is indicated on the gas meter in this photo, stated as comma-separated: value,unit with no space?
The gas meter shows 204000,ft³
